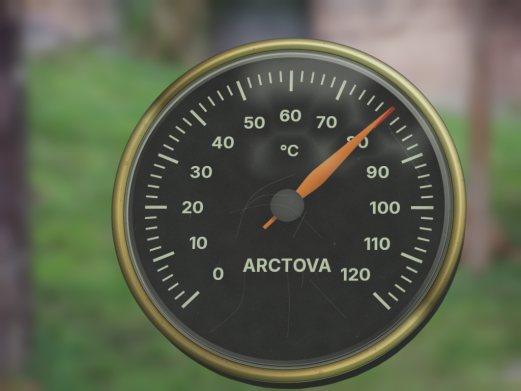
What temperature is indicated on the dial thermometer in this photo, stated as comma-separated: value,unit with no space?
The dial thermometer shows 80,°C
